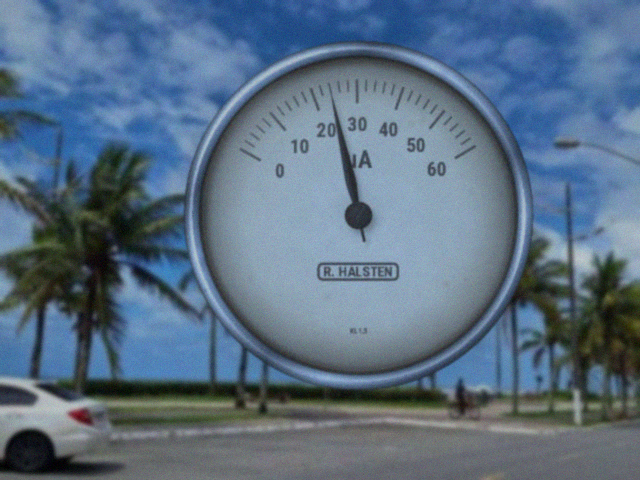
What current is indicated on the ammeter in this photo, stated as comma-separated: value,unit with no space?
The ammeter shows 24,µA
